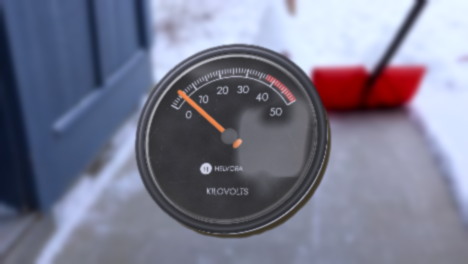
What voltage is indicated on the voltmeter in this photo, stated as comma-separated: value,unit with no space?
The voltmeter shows 5,kV
